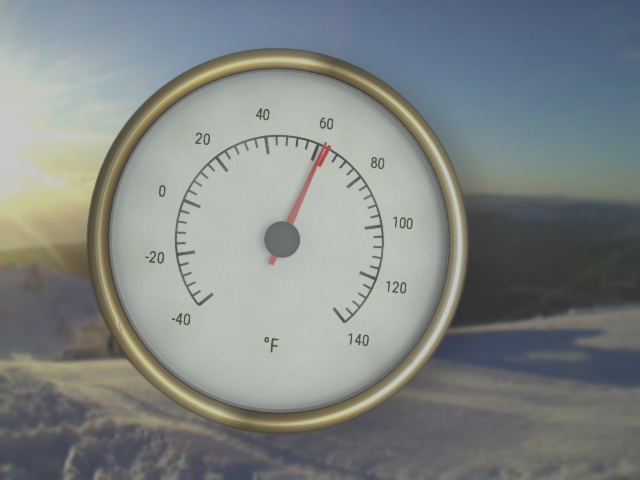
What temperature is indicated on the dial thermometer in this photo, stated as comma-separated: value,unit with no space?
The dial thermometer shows 62,°F
